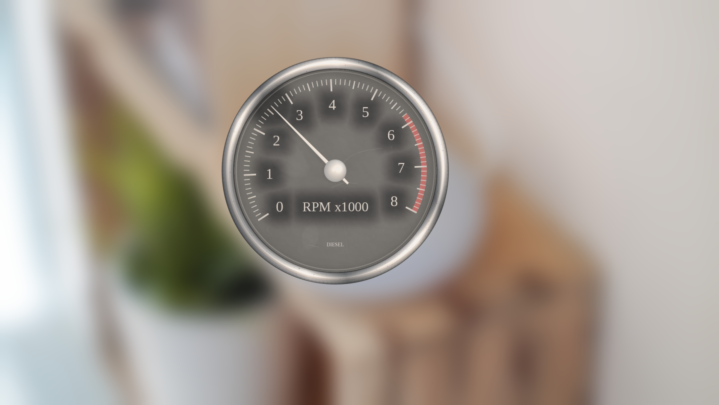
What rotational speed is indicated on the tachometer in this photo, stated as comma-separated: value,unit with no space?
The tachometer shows 2600,rpm
